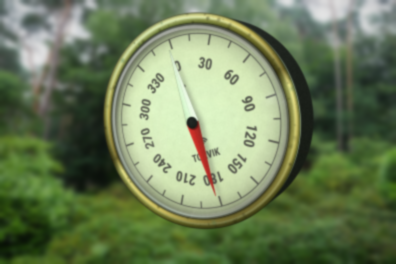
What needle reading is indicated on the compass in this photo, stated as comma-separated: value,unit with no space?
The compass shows 180,°
